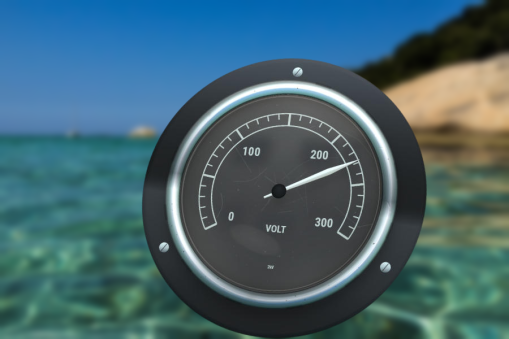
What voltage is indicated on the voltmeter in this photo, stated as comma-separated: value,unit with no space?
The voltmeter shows 230,V
